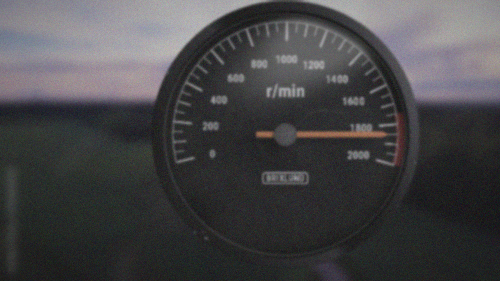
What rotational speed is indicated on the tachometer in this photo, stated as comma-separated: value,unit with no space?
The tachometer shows 1850,rpm
